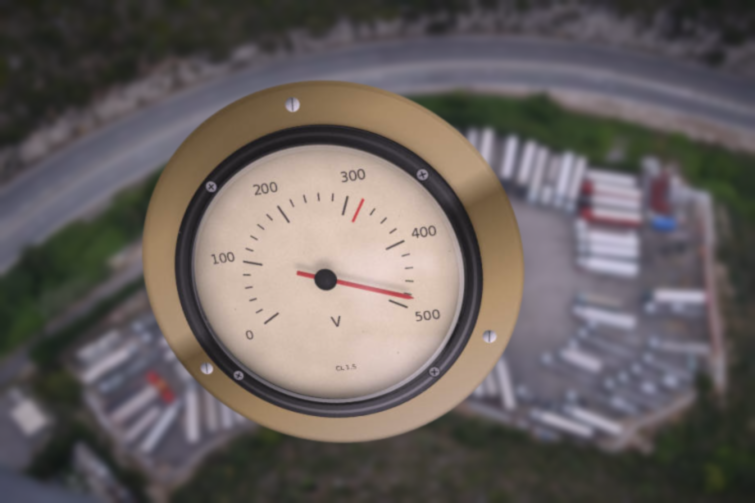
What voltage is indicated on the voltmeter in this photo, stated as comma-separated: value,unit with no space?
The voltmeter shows 480,V
